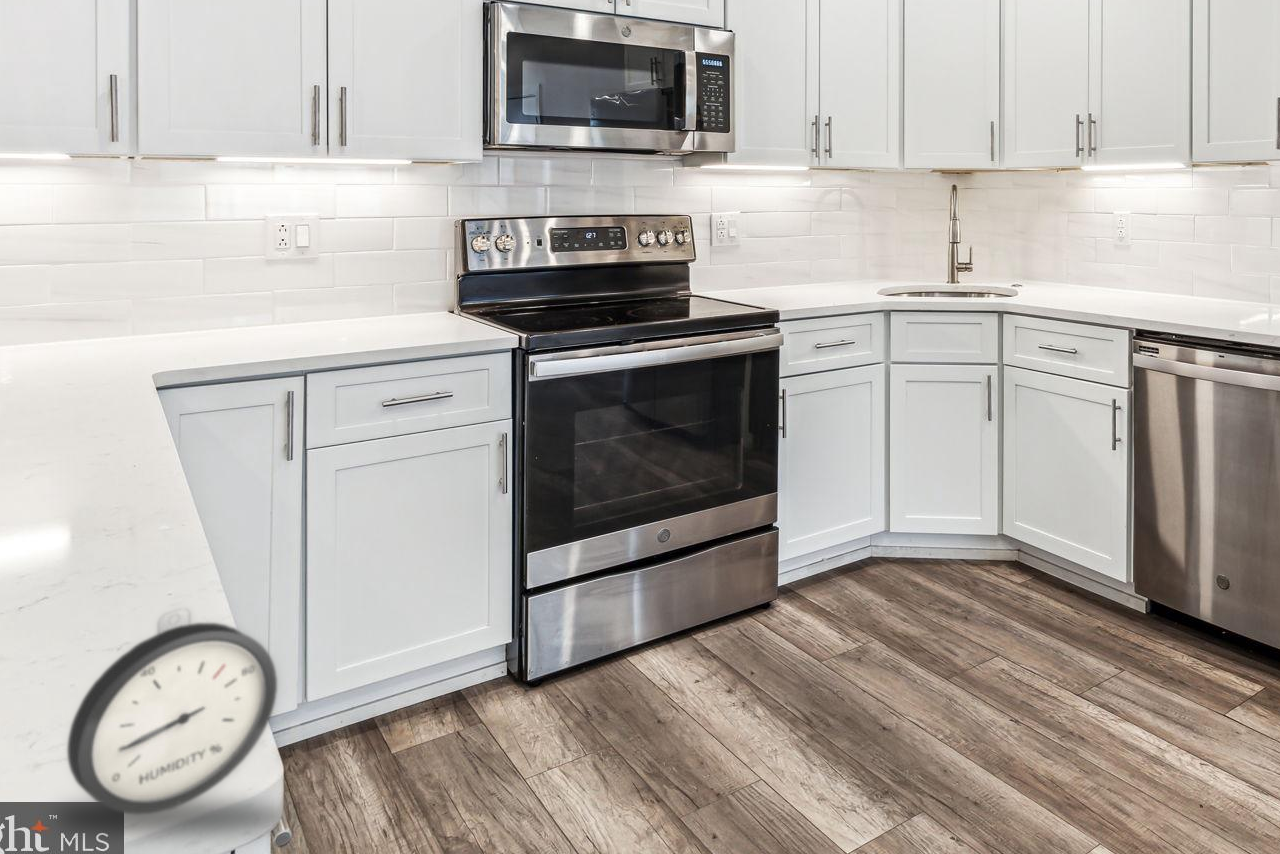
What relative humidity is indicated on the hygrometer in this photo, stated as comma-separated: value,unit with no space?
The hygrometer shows 10,%
